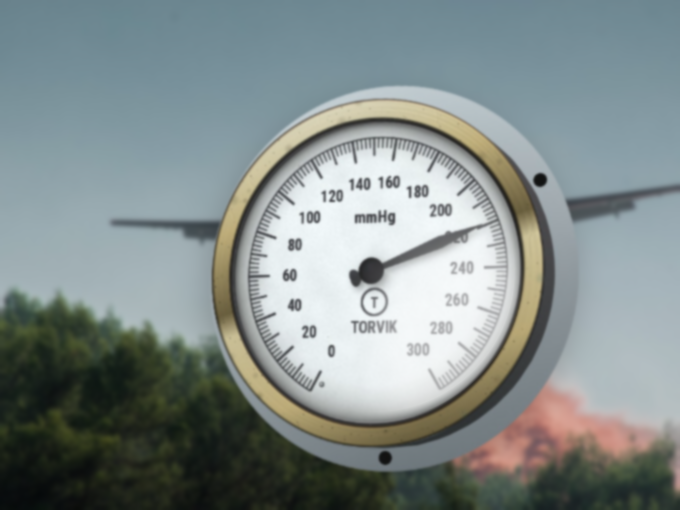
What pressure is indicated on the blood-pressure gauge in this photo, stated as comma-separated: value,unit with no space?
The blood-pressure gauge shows 220,mmHg
